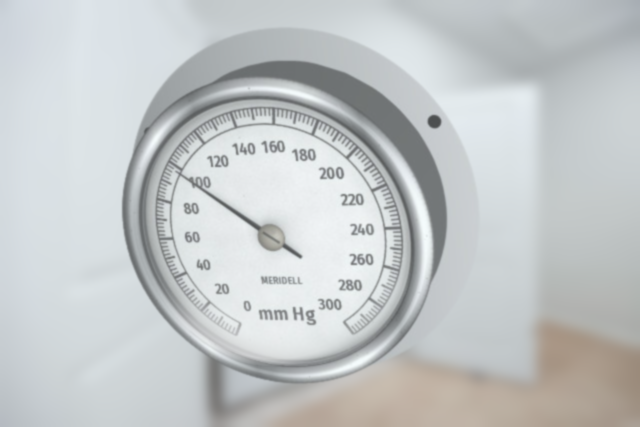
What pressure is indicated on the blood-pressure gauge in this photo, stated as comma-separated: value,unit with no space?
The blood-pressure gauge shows 100,mmHg
